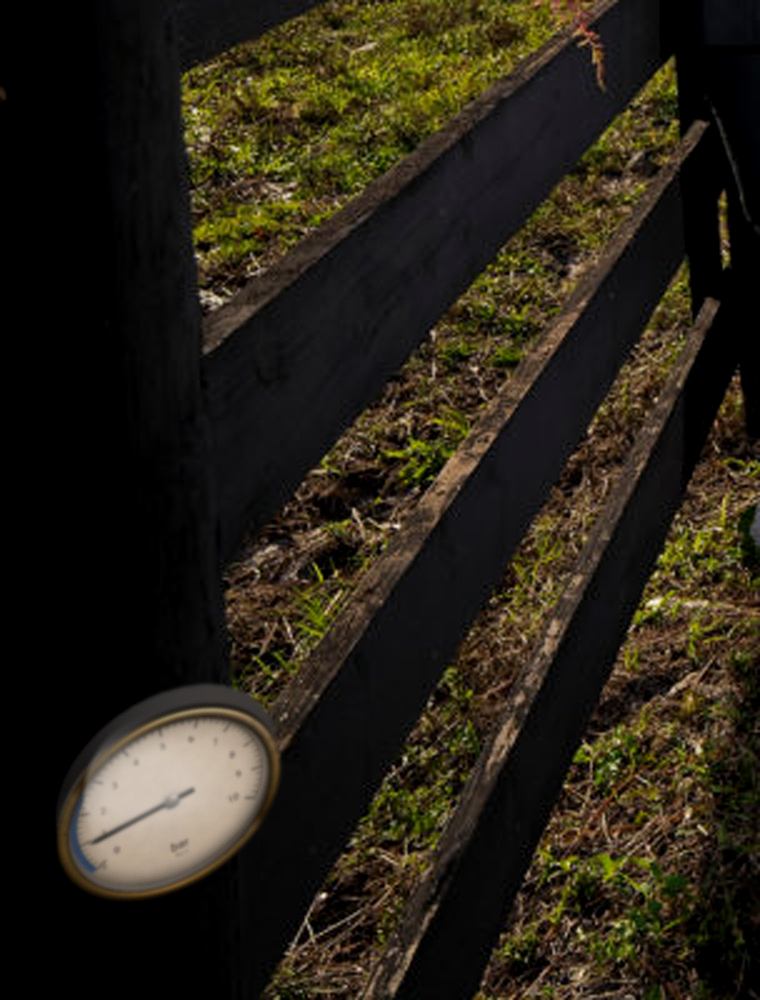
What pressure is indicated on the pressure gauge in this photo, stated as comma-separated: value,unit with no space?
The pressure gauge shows 1,bar
